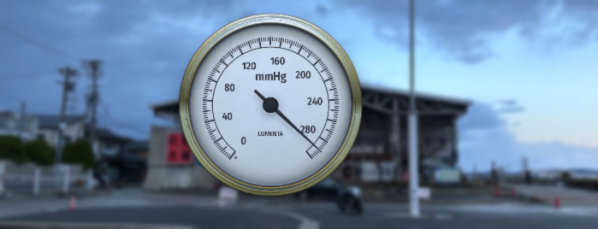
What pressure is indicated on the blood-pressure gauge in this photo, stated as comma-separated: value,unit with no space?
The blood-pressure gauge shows 290,mmHg
